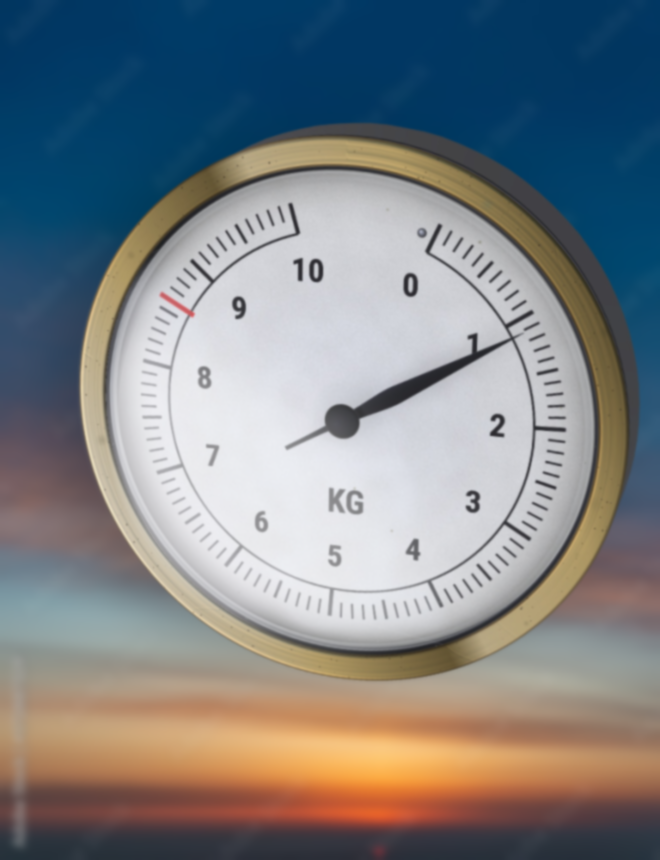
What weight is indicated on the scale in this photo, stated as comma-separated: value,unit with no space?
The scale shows 1.1,kg
